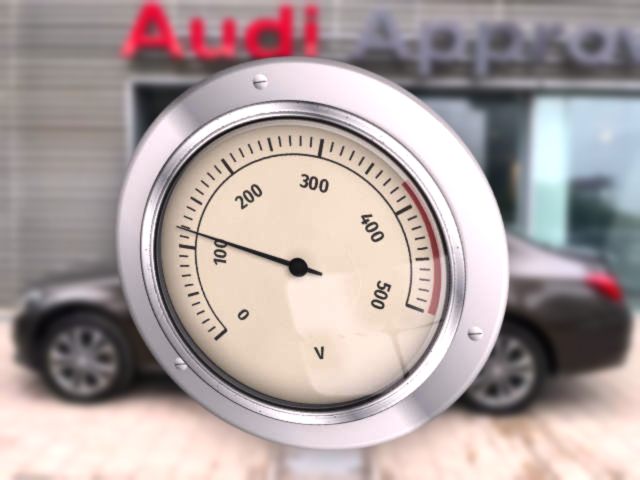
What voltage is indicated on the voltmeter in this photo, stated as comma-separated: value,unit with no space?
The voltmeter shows 120,V
